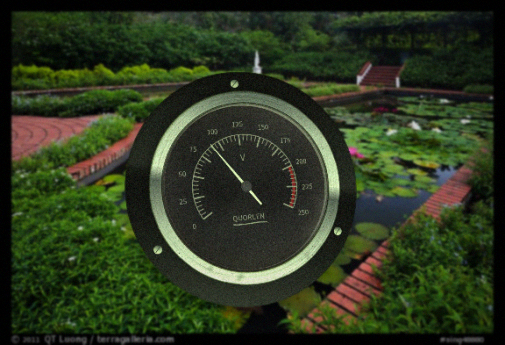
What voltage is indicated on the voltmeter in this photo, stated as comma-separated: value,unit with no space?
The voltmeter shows 90,V
